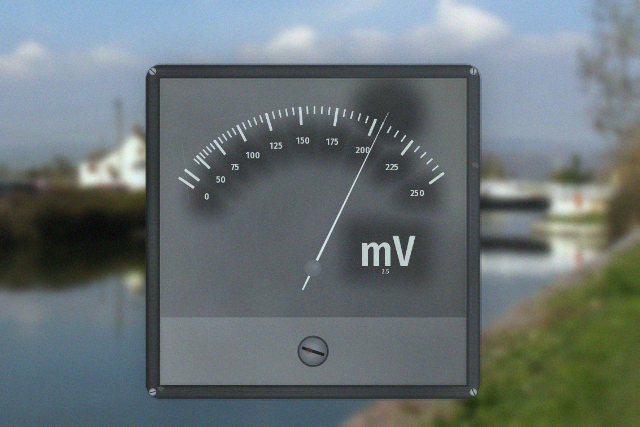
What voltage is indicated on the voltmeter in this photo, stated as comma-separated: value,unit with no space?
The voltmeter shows 205,mV
